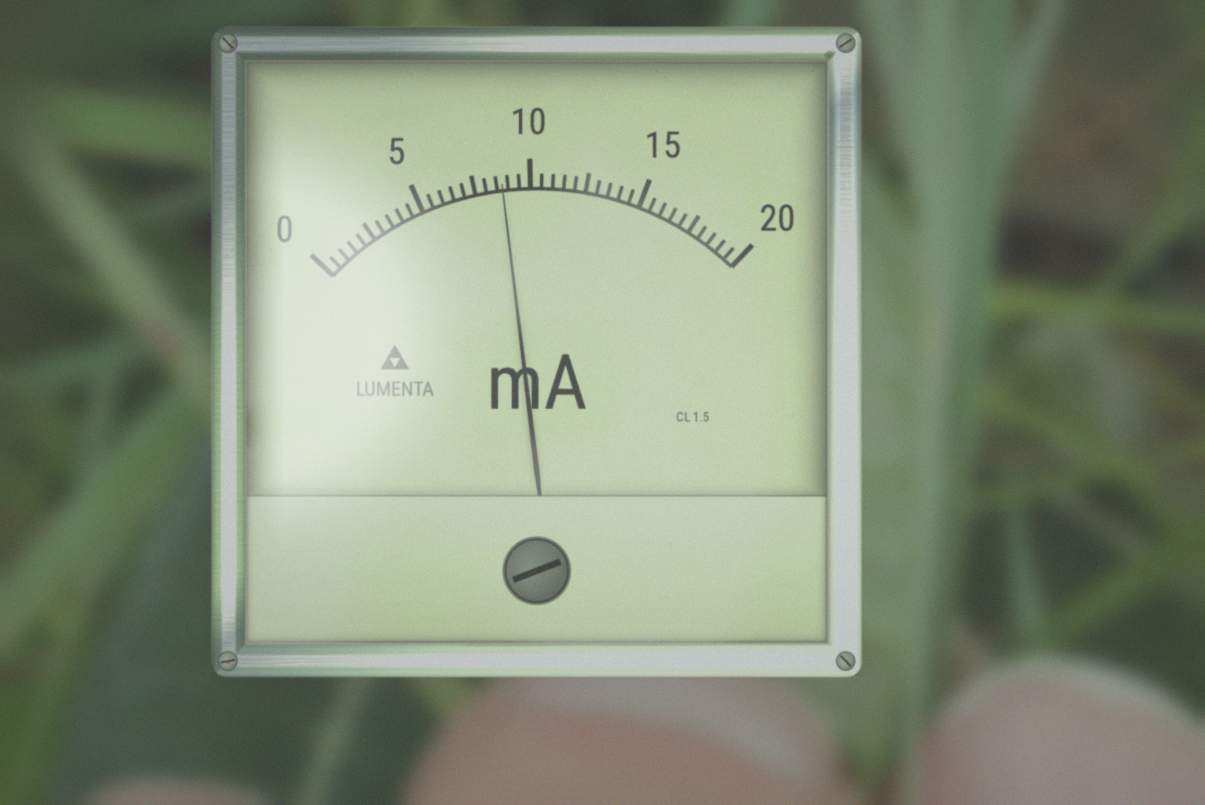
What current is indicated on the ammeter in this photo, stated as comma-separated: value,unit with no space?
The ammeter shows 8.75,mA
